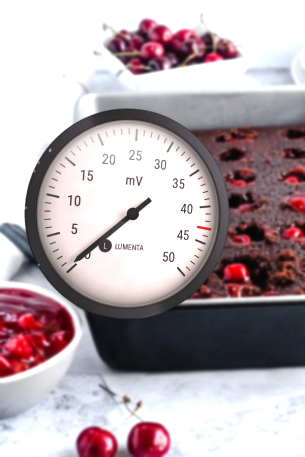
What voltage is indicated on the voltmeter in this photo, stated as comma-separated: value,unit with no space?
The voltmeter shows 0.5,mV
